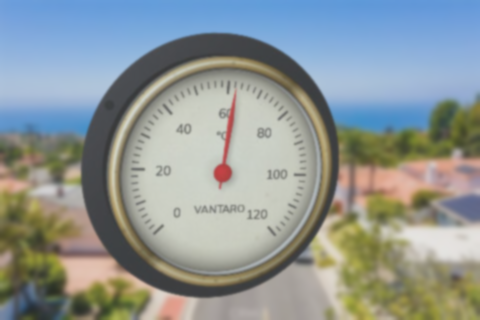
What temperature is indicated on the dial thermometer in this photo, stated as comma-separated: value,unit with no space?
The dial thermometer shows 62,°C
